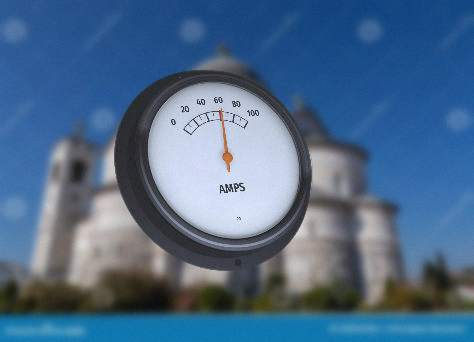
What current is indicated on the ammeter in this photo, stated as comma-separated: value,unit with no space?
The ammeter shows 60,A
